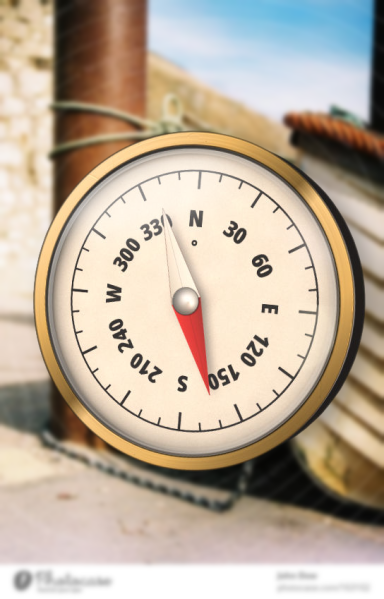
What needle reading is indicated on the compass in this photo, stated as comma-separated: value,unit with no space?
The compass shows 160,°
